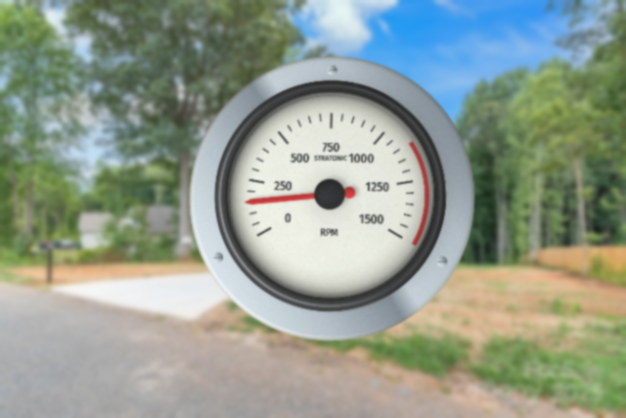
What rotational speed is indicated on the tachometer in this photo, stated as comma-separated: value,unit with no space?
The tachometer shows 150,rpm
